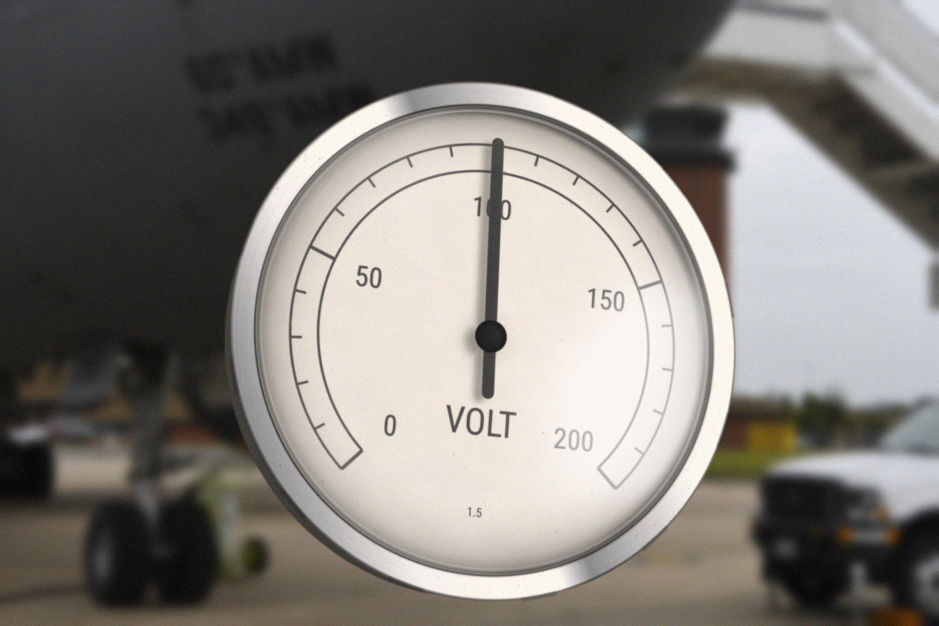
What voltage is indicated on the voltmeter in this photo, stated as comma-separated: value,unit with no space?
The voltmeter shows 100,V
